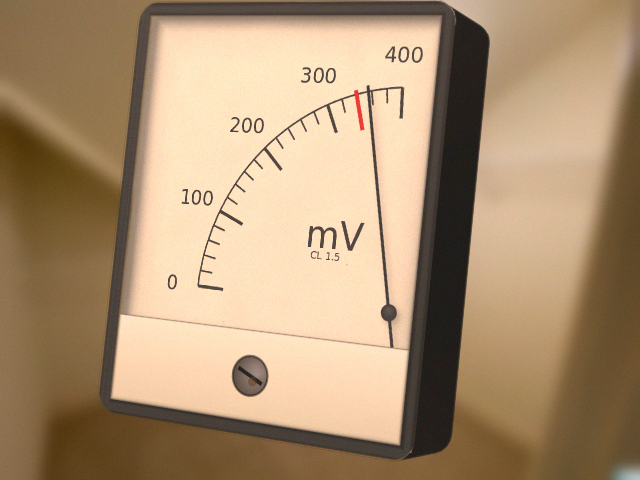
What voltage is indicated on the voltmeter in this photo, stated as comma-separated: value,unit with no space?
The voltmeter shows 360,mV
